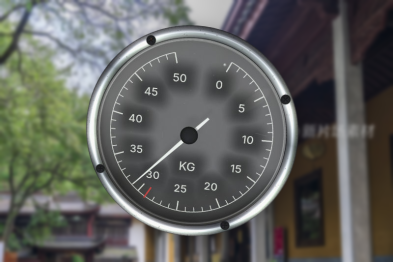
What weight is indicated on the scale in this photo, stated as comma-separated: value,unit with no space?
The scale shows 31,kg
